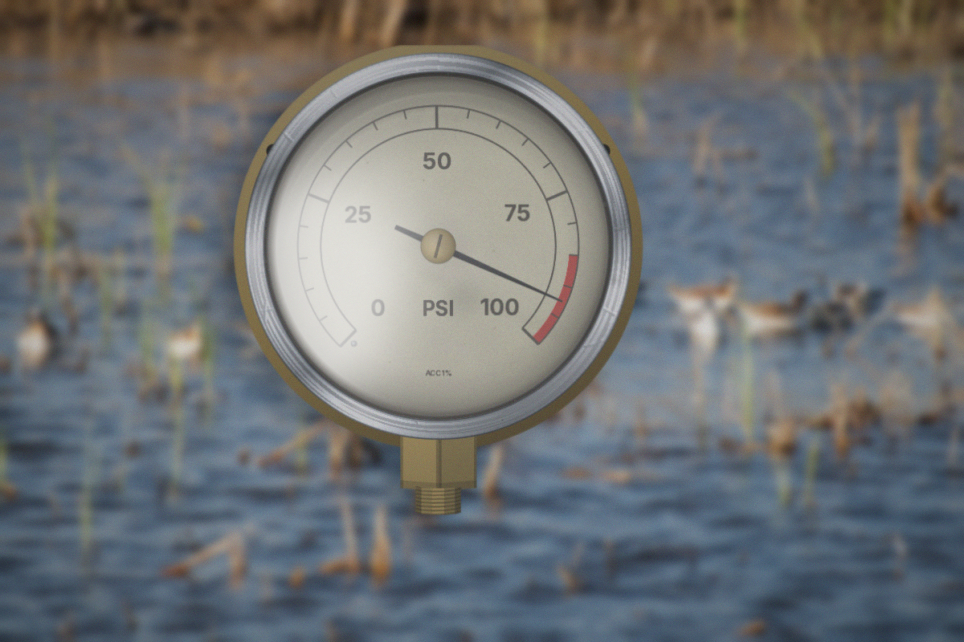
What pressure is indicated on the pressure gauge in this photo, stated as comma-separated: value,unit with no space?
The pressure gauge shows 92.5,psi
